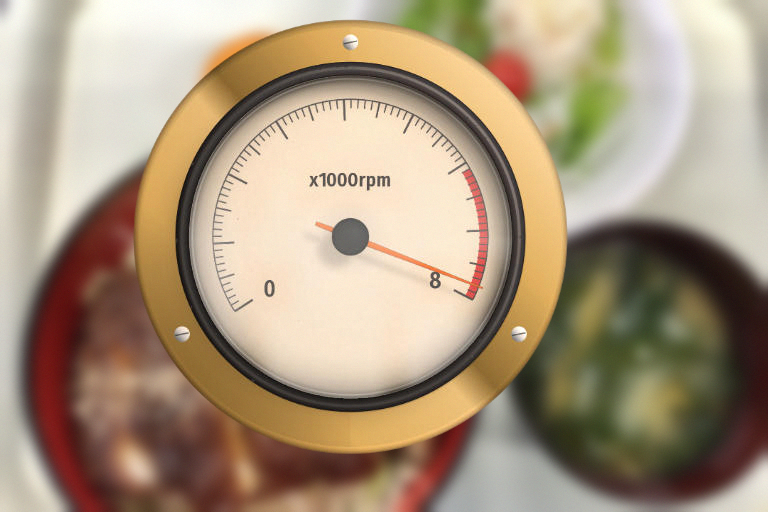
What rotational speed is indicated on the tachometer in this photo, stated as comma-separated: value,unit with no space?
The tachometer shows 7800,rpm
